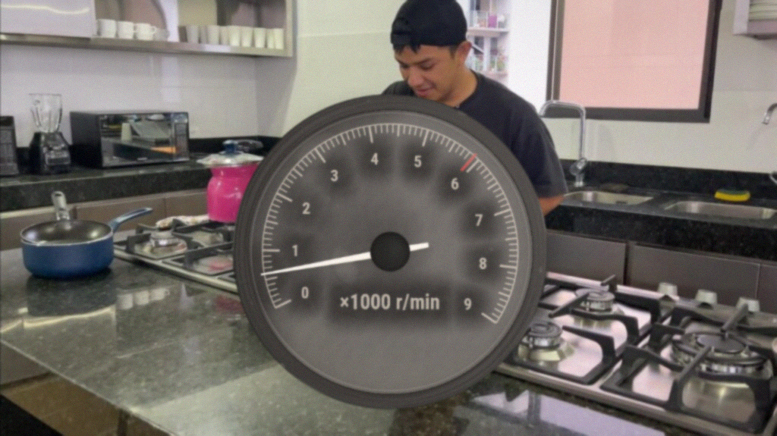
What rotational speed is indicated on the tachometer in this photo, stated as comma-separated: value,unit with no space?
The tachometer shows 600,rpm
